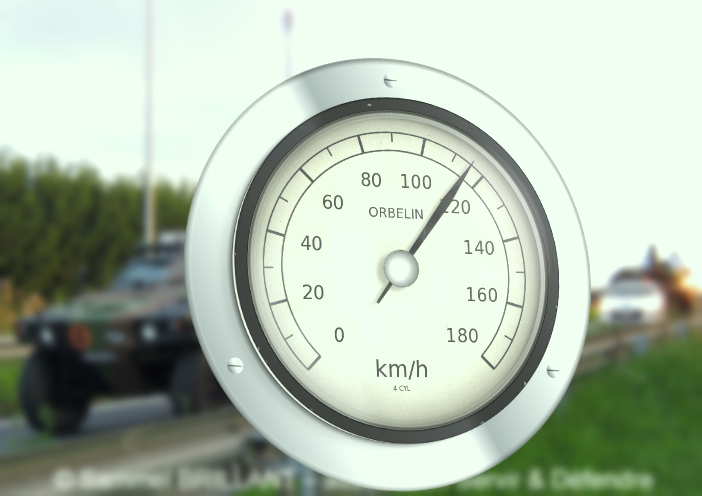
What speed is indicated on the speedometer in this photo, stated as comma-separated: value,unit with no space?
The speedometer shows 115,km/h
